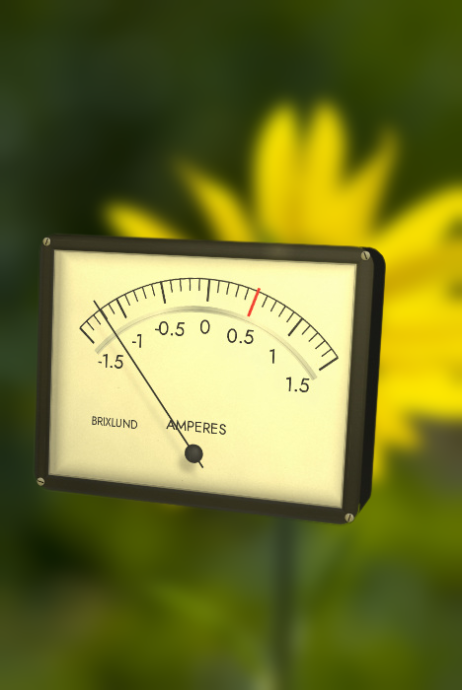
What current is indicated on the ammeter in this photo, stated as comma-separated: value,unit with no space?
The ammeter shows -1.2,A
